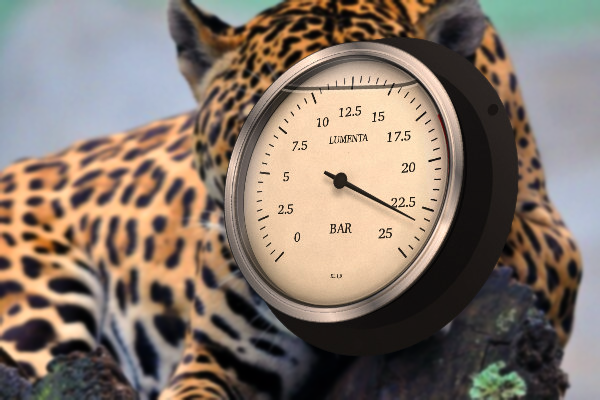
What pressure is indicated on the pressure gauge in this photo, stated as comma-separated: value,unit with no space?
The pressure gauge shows 23.25,bar
